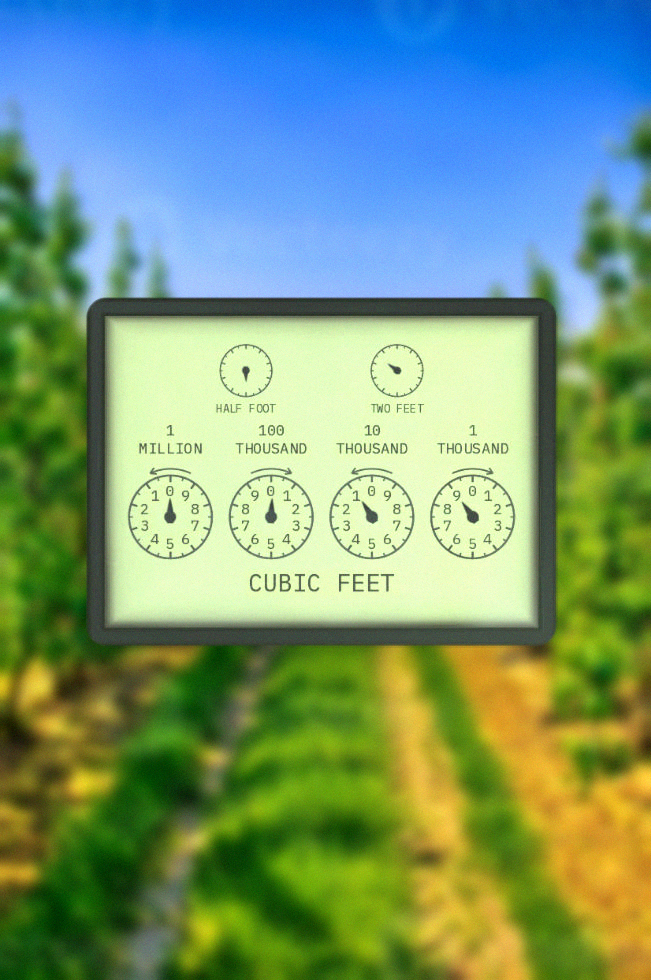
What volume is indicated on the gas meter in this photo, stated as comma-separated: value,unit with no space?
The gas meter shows 900,ft³
